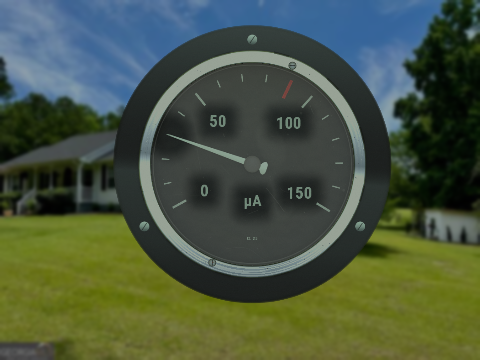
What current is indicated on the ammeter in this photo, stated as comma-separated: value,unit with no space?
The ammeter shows 30,µA
